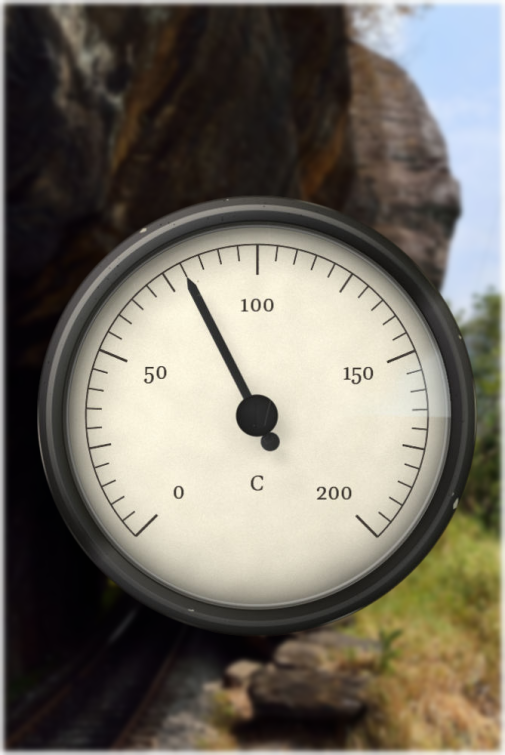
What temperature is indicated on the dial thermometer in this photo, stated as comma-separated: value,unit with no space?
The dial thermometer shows 80,°C
